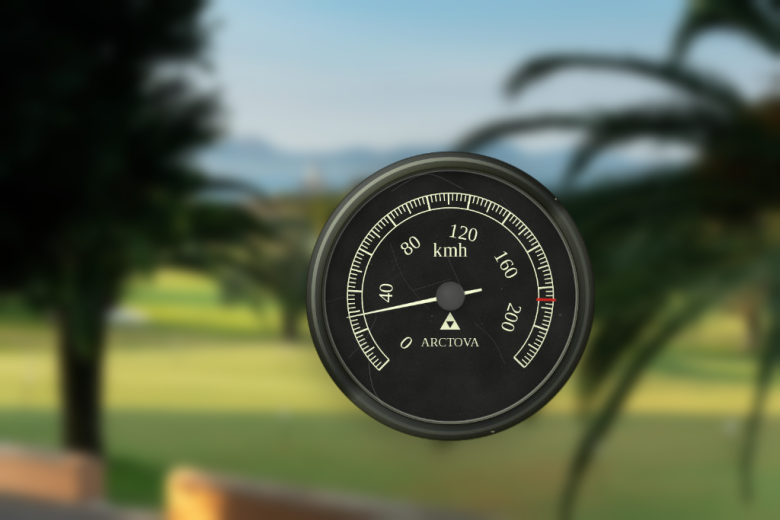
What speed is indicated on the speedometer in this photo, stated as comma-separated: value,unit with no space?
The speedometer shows 28,km/h
